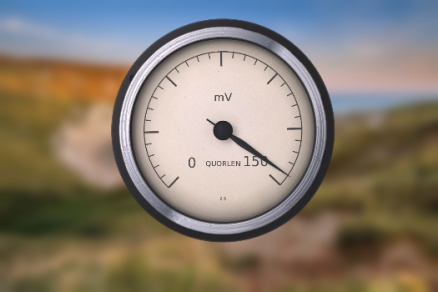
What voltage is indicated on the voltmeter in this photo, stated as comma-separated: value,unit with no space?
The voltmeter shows 145,mV
